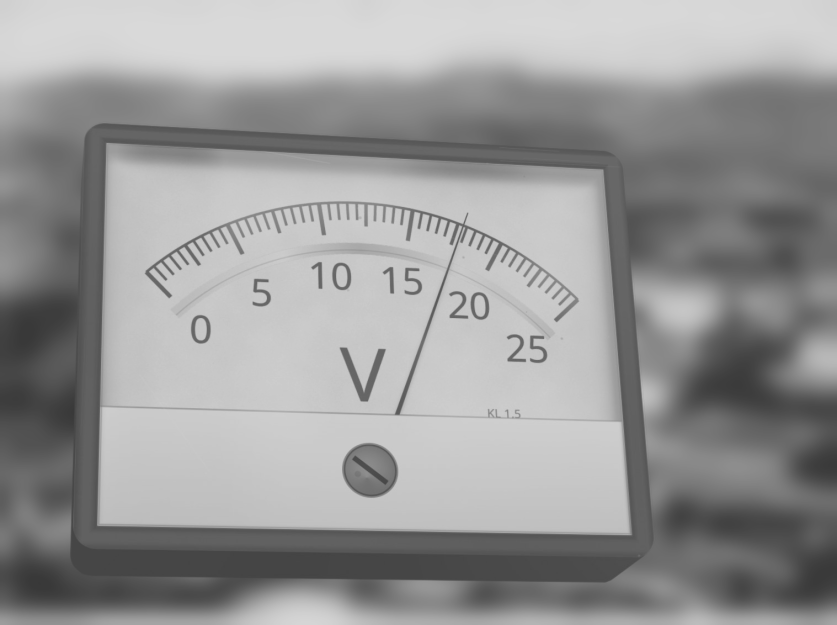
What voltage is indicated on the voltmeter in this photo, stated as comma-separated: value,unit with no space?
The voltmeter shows 17.75,V
